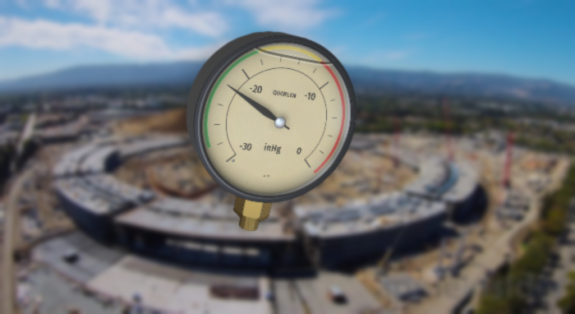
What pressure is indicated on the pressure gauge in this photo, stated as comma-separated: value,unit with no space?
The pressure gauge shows -22,inHg
